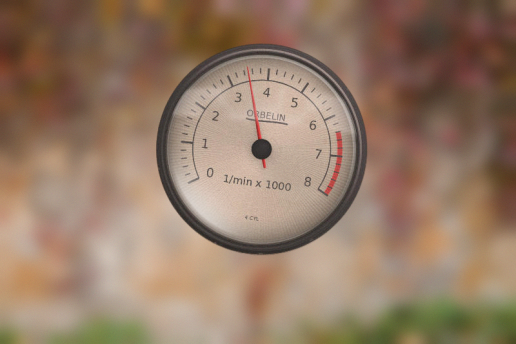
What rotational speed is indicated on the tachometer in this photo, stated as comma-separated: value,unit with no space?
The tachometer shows 3500,rpm
